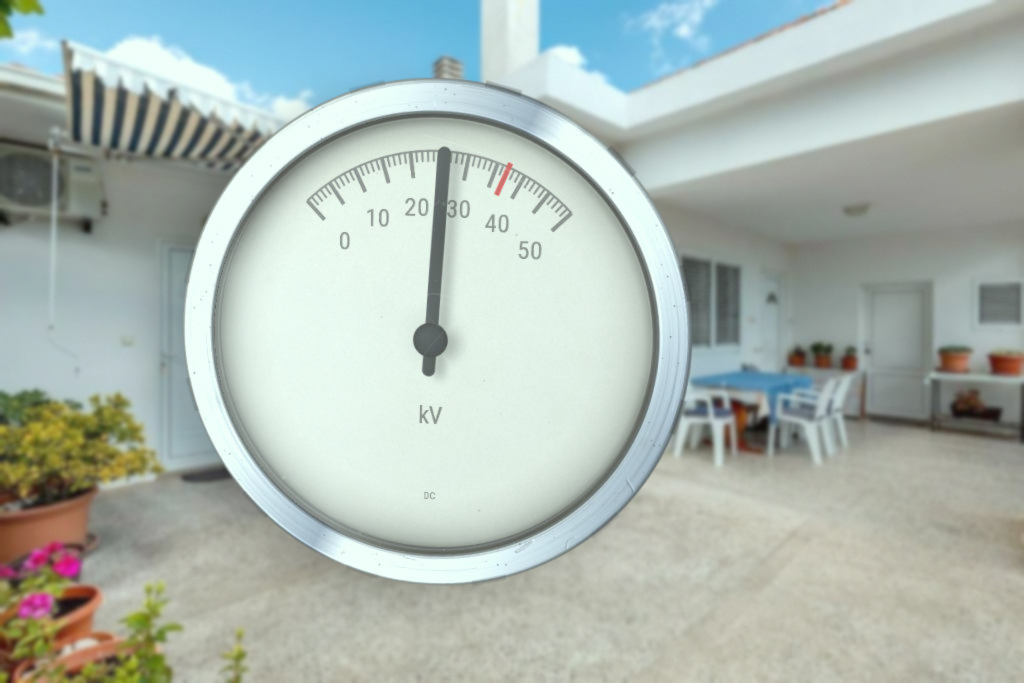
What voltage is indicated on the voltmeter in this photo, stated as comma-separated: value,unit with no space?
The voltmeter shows 26,kV
